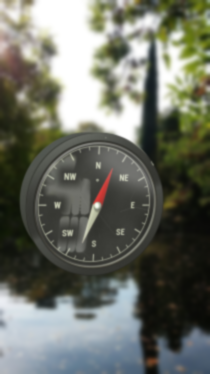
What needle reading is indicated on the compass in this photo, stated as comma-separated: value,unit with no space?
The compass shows 20,°
